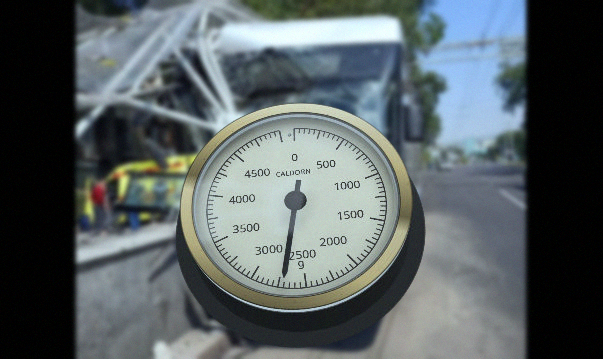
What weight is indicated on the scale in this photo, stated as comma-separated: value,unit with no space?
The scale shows 2700,g
